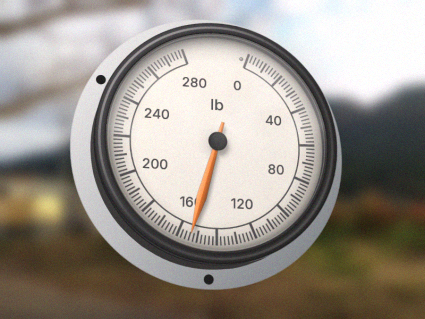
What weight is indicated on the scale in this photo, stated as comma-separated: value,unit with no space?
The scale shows 154,lb
